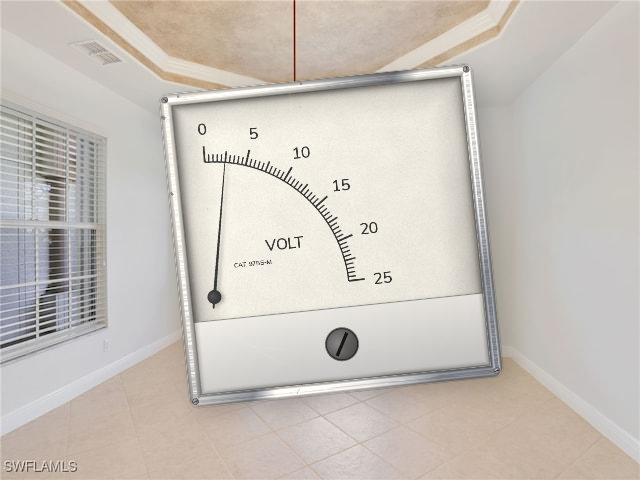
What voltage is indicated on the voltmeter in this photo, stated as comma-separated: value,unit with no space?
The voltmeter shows 2.5,V
